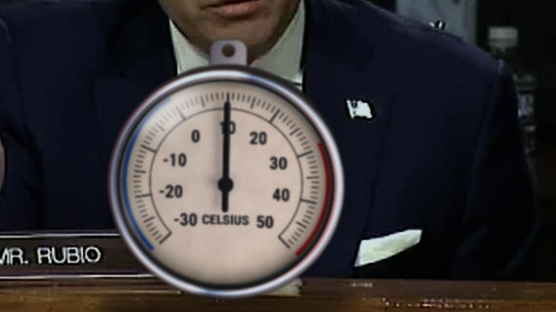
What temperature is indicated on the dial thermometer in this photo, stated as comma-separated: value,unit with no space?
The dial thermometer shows 10,°C
